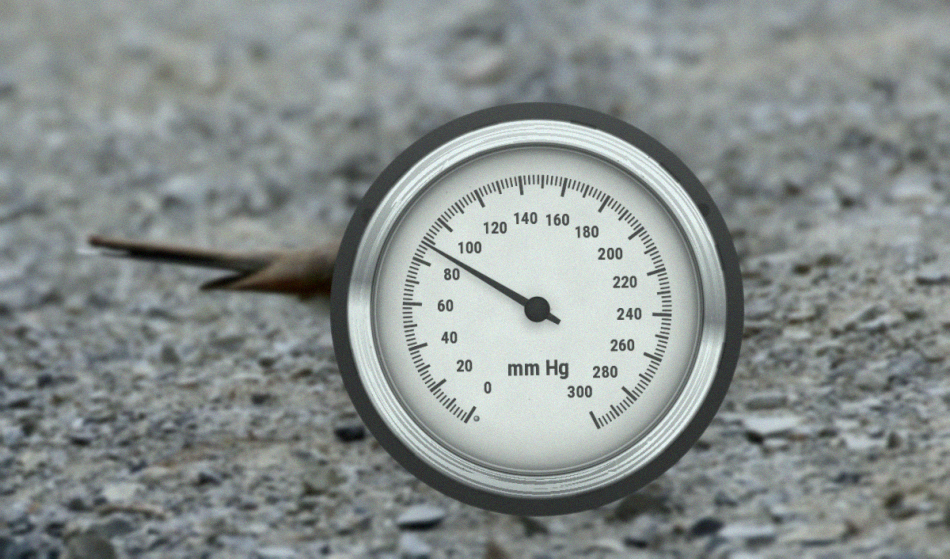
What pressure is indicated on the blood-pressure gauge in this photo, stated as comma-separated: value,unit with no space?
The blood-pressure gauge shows 88,mmHg
